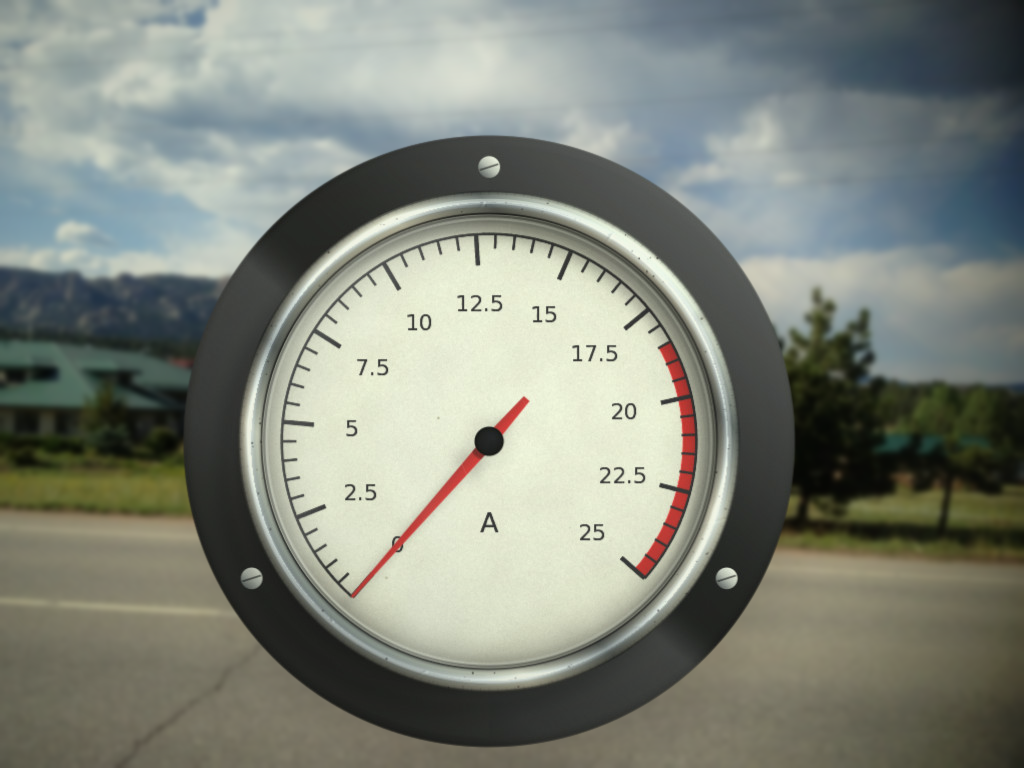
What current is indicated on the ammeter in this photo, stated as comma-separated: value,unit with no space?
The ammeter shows 0,A
